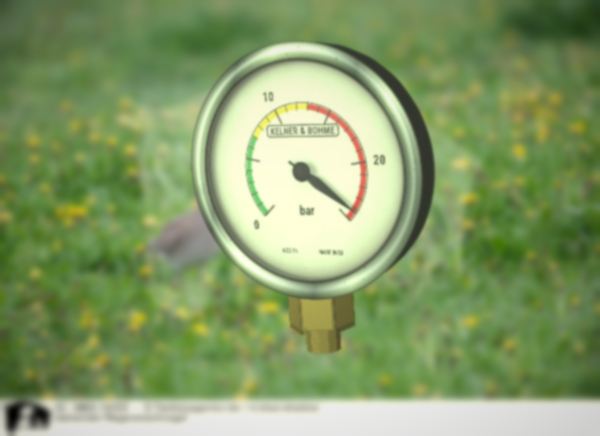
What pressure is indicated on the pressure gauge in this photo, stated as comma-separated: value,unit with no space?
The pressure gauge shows 24,bar
